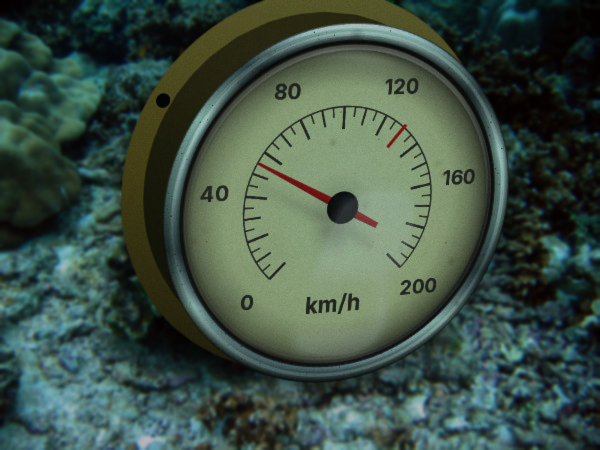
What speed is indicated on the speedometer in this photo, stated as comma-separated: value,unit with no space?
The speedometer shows 55,km/h
